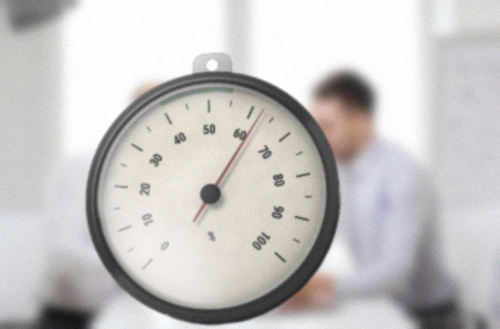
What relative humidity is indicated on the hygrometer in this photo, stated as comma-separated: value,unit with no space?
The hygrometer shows 62.5,%
